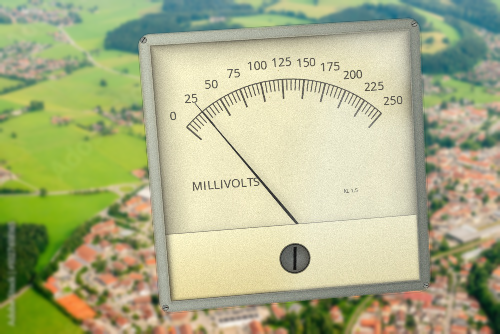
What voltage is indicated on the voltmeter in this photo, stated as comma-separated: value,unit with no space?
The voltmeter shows 25,mV
